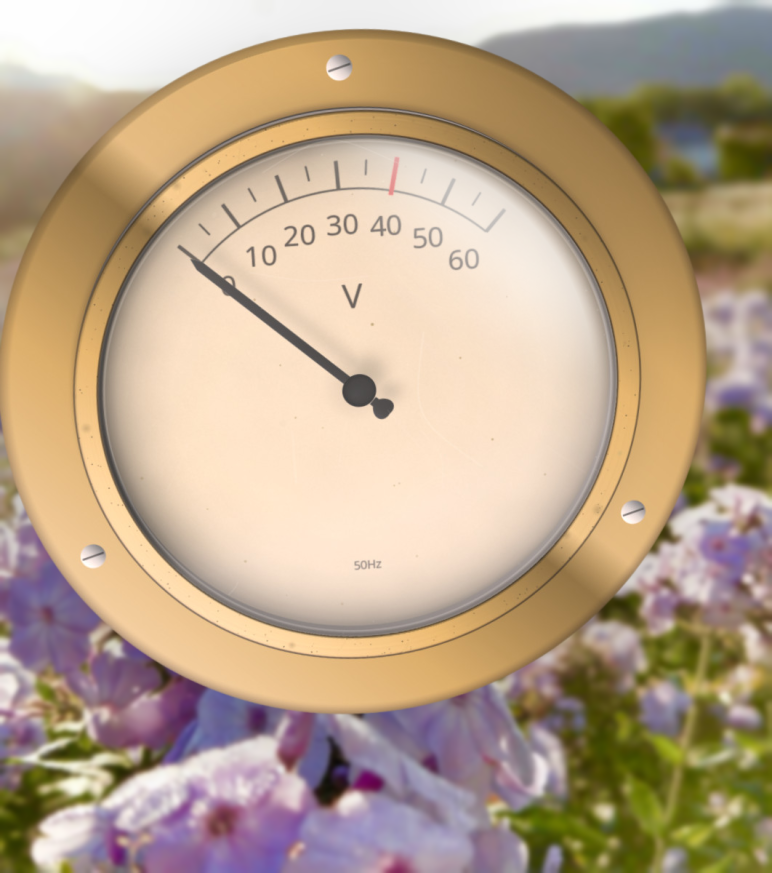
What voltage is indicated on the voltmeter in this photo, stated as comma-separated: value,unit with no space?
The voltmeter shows 0,V
